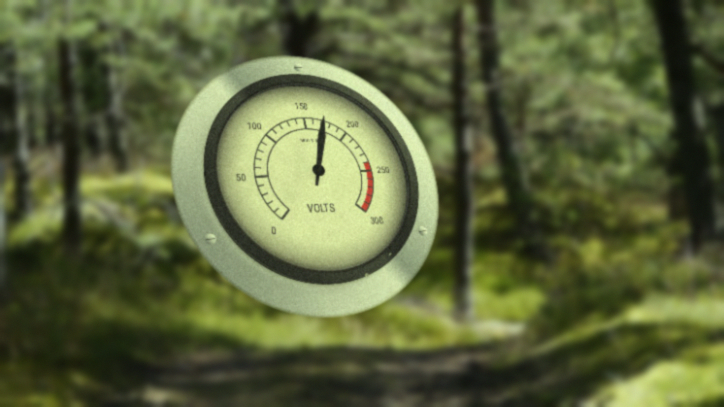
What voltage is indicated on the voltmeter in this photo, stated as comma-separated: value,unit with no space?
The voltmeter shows 170,V
